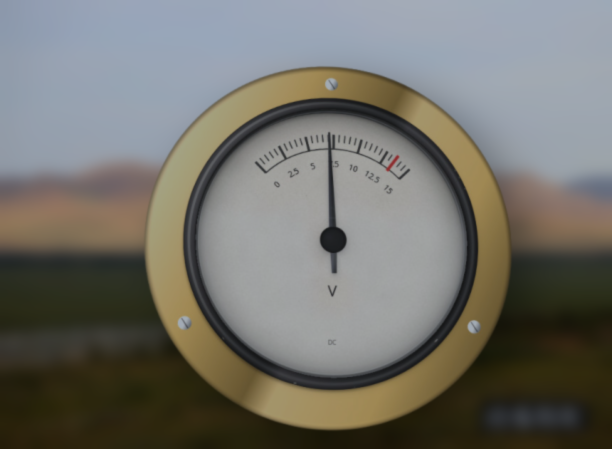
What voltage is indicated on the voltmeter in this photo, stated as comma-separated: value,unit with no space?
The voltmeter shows 7,V
